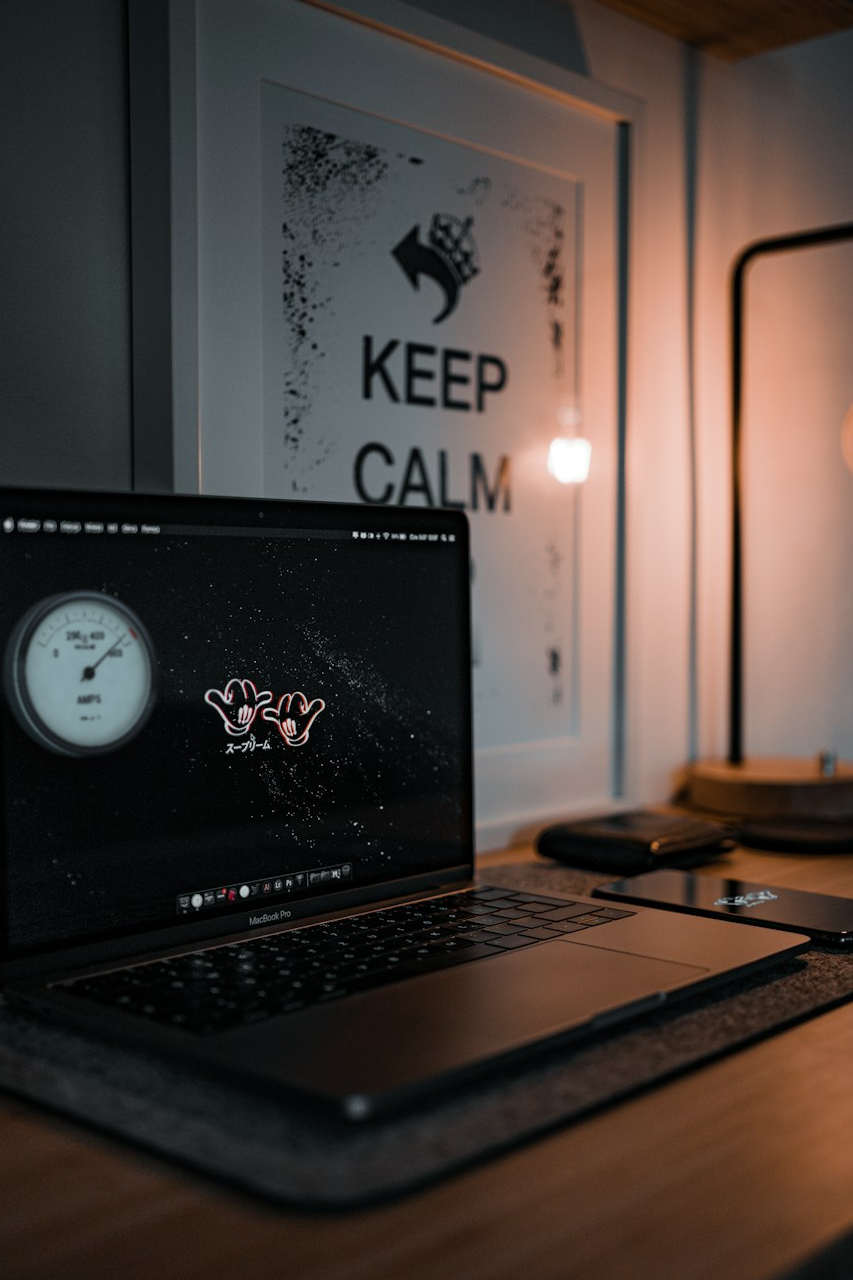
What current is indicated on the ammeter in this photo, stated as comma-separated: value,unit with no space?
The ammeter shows 550,A
